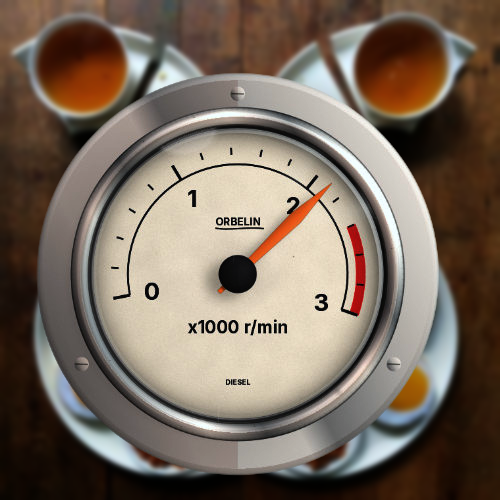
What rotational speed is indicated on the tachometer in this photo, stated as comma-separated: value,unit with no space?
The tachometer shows 2100,rpm
